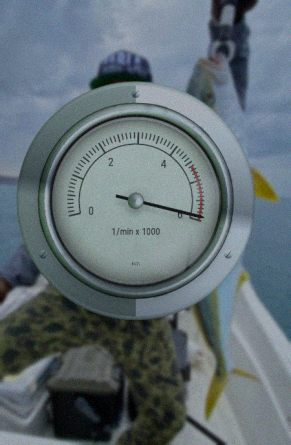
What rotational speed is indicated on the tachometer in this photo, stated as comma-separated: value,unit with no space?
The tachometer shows 5900,rpm
